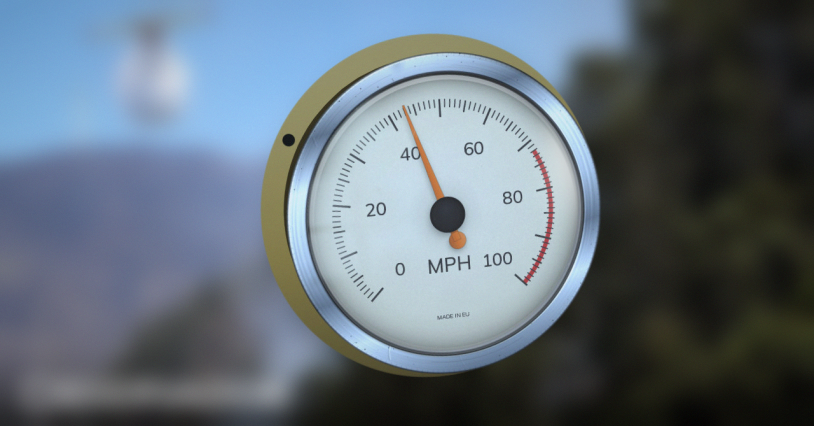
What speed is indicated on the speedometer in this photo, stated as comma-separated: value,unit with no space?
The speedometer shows 43,mph
